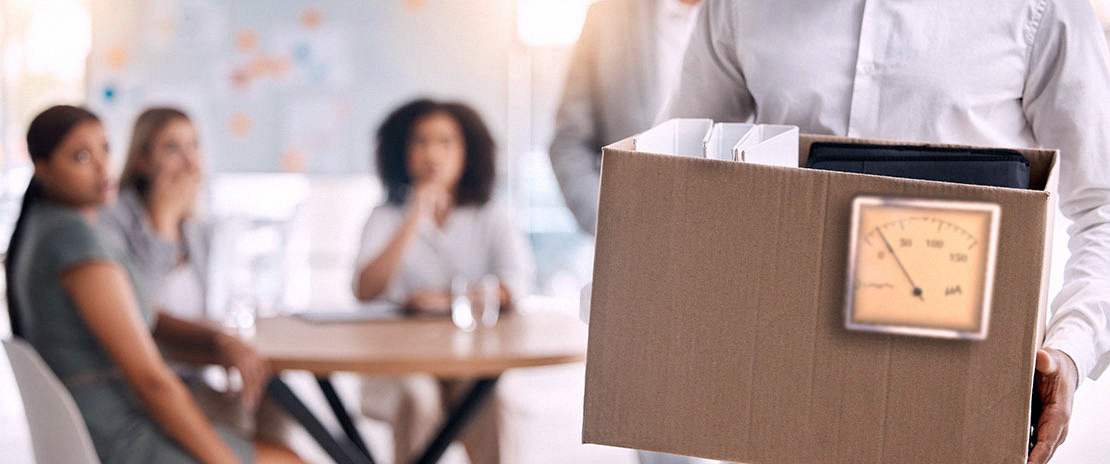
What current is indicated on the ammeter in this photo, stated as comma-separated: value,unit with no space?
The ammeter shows 20,µA
